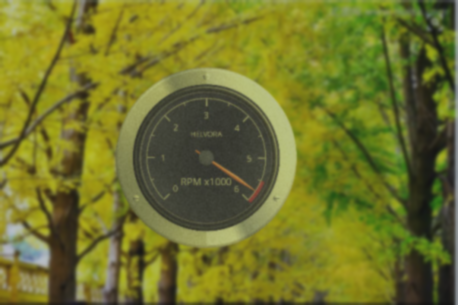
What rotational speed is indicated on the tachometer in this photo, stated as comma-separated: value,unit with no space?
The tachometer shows 5750,rpm
